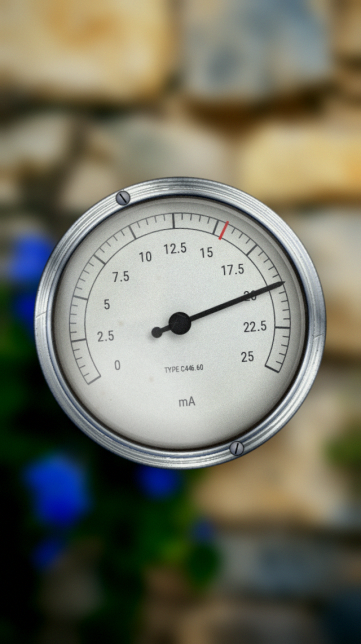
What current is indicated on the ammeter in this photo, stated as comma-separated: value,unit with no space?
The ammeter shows 20,mA
